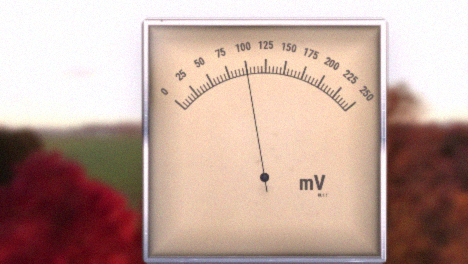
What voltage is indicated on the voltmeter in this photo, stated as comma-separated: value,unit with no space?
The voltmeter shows 100,mV
